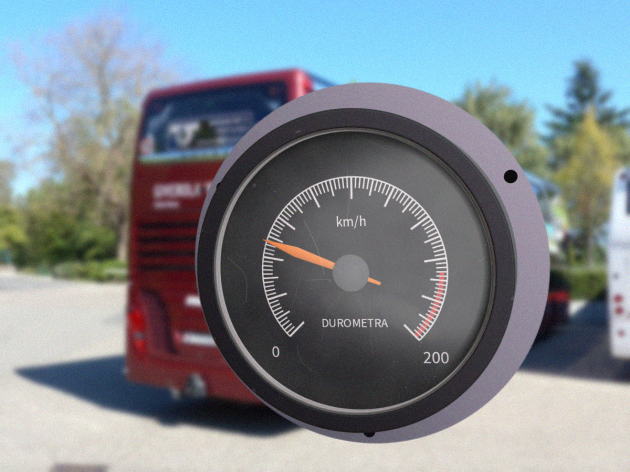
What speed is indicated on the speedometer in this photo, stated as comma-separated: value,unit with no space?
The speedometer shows 48,km/h
